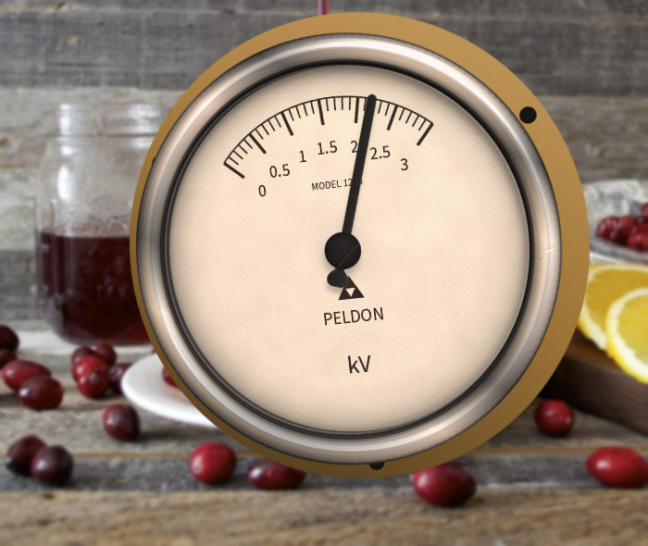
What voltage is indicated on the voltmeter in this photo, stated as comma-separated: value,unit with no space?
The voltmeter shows 2.2,kV
